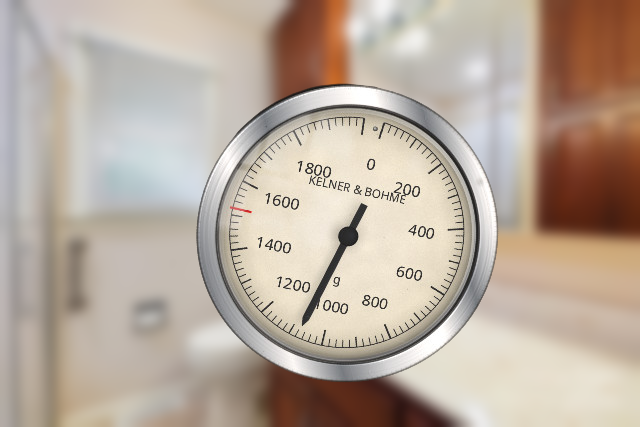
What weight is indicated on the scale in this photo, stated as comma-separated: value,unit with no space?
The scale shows 1080,g
